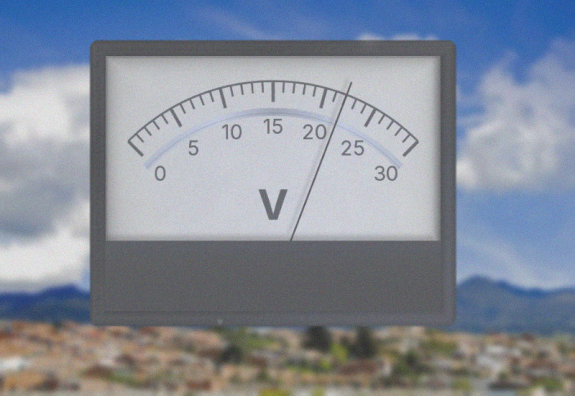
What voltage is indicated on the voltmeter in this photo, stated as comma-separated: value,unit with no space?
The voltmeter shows 22,V
